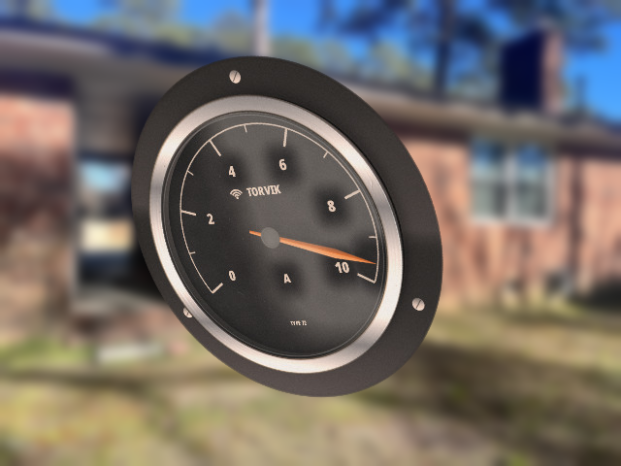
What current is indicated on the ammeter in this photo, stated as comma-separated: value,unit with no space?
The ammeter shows 9.5,A
